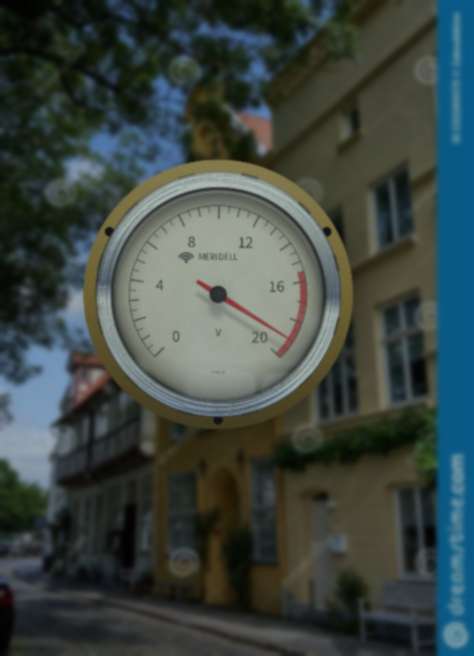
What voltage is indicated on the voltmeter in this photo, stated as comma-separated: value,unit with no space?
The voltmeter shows 19,V
